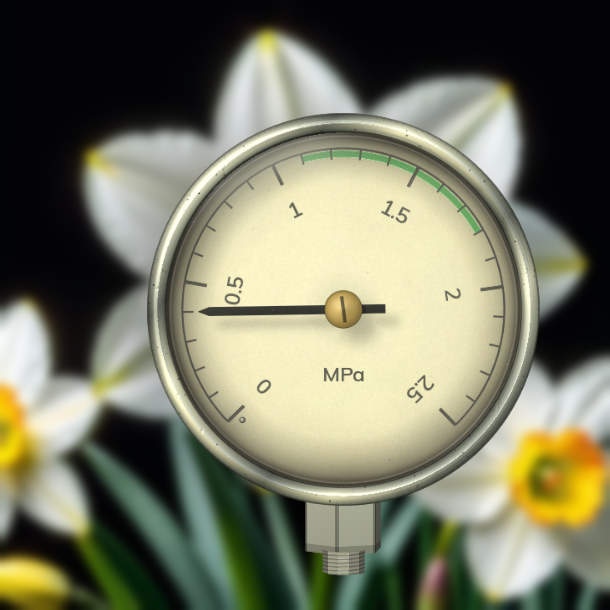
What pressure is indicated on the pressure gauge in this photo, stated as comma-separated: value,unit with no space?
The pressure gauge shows 0.4,MPa
